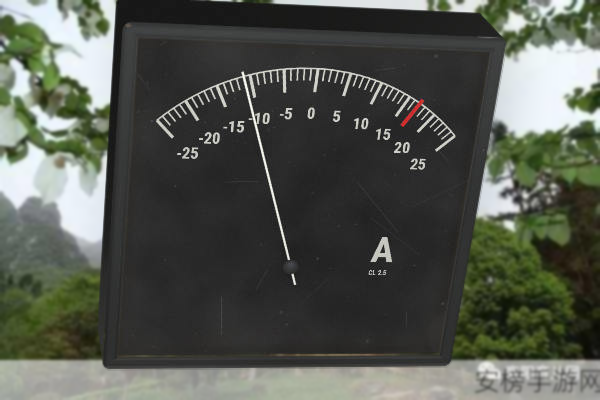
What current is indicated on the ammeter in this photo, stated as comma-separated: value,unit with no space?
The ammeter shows -11,A
